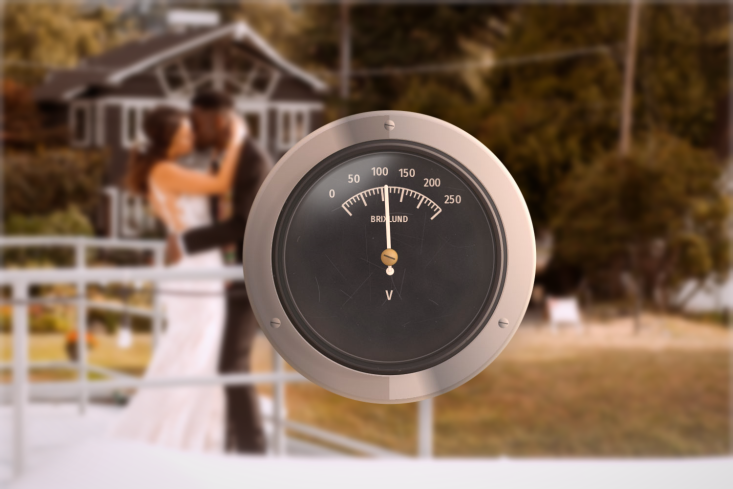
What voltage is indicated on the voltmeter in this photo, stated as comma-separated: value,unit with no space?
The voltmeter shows 110,V
